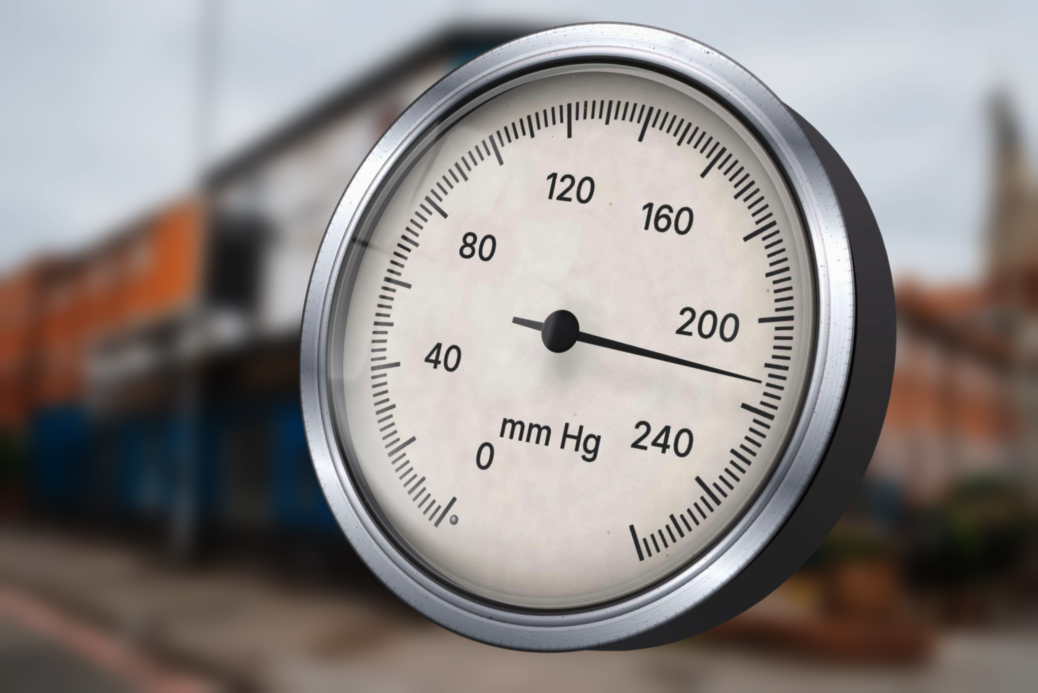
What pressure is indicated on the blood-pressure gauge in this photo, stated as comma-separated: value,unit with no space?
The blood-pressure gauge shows 214,mmHg
